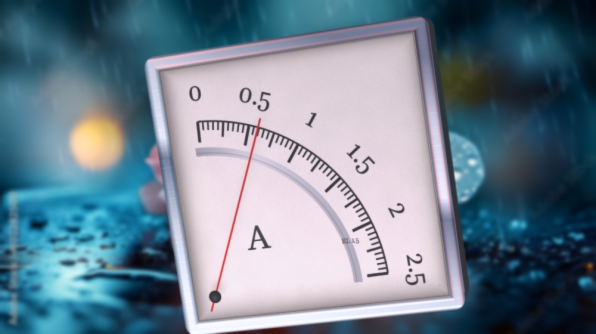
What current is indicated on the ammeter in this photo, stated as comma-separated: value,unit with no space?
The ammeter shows 0.6,A
